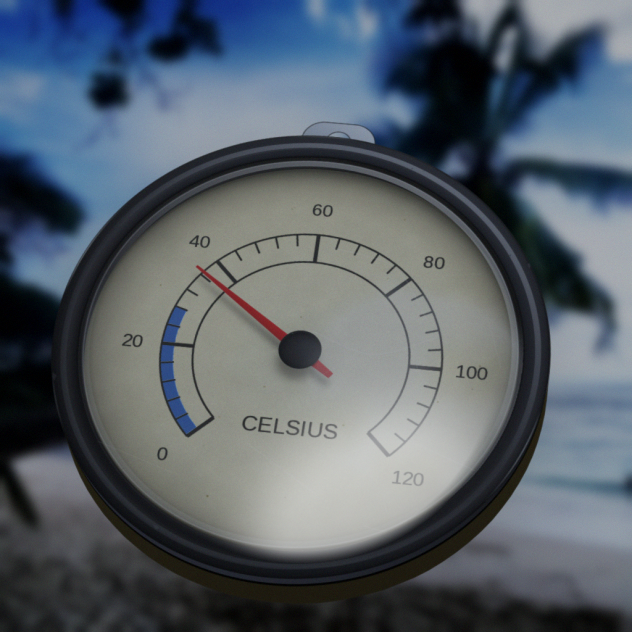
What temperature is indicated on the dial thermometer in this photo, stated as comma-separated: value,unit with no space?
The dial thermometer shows 36,°C
